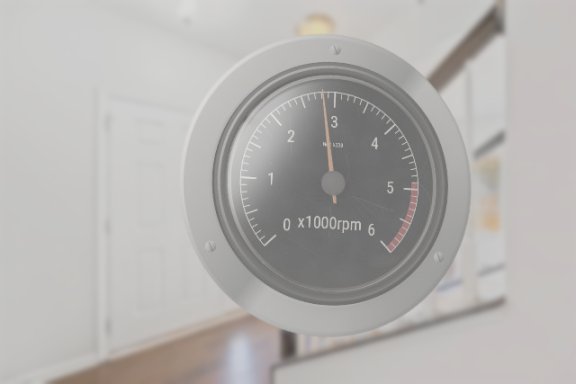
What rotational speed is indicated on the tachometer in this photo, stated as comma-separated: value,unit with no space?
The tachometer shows 2800,rpm
